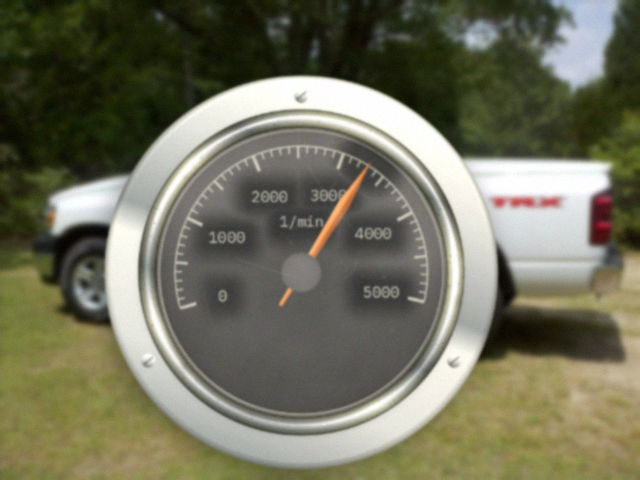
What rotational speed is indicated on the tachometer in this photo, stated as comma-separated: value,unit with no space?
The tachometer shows 3300,rpm
